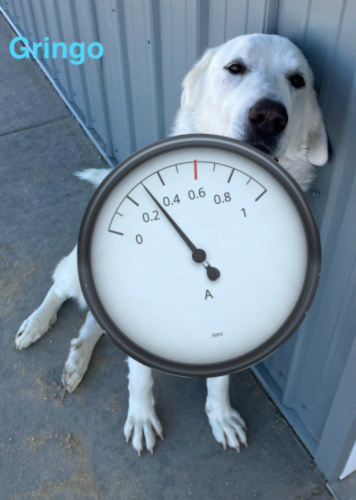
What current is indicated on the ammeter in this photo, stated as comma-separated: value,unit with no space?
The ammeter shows 0.3,A
